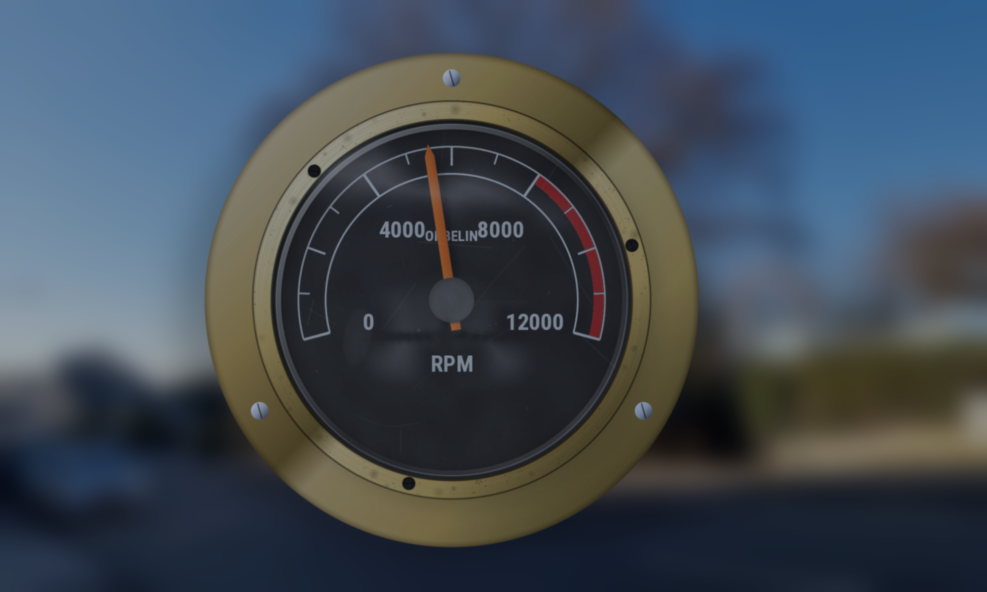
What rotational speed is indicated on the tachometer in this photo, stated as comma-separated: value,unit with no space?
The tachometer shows 5500,rpm
